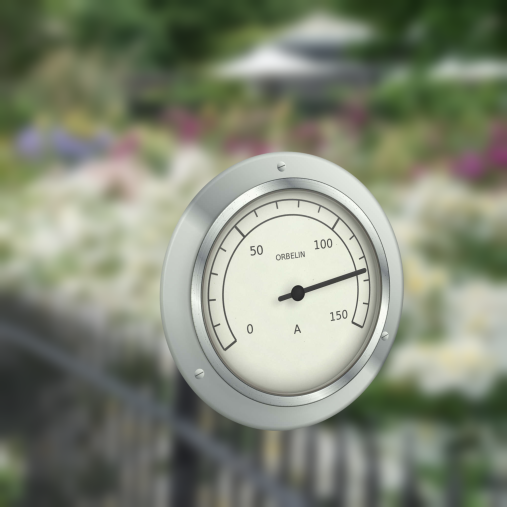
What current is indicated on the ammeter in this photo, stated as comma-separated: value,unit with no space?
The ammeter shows 125,A
